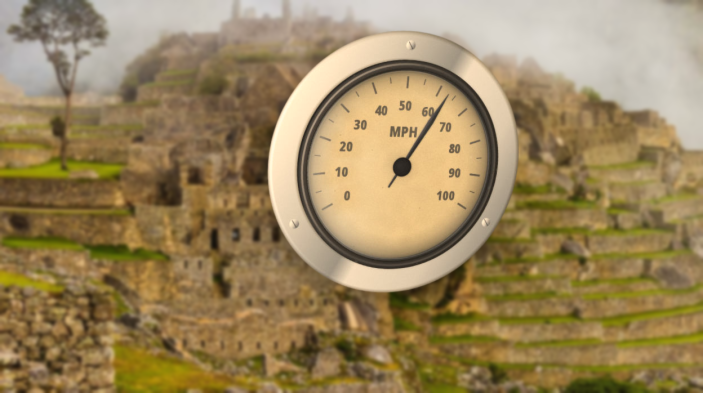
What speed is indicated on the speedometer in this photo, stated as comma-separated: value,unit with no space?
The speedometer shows 62.5,mph
